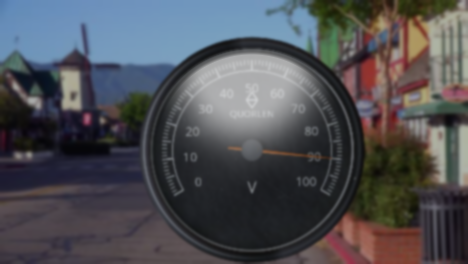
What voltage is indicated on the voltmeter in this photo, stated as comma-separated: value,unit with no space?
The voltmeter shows 90,V
